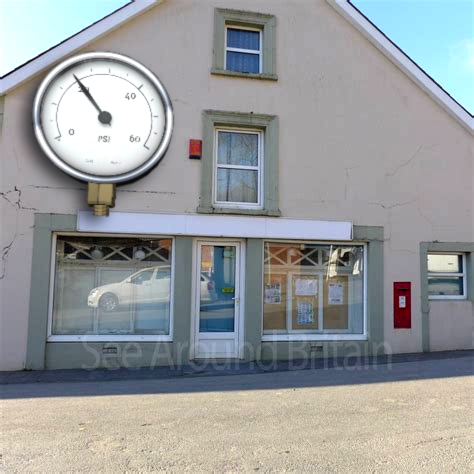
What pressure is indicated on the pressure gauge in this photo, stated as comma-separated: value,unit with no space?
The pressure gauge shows 20,psi
